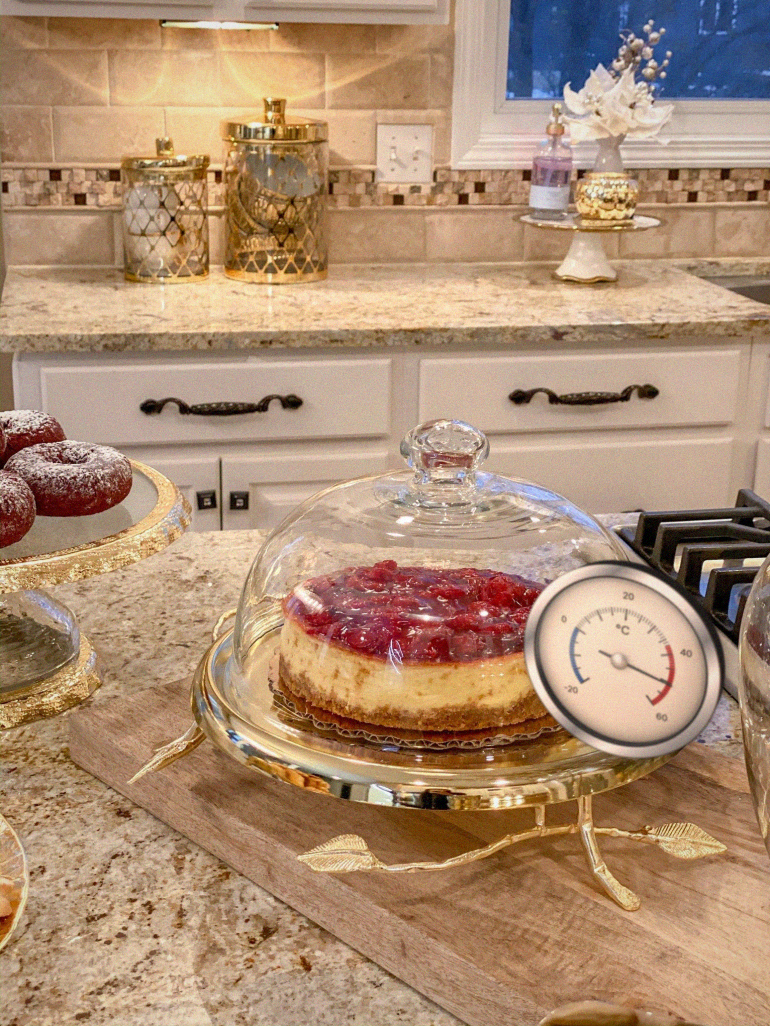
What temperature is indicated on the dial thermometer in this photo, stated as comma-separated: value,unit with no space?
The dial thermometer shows 50,°C
